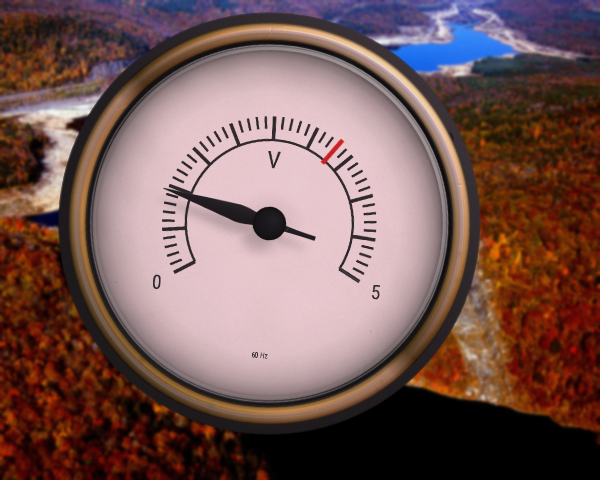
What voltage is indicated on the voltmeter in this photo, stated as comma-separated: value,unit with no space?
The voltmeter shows 0.95,V
